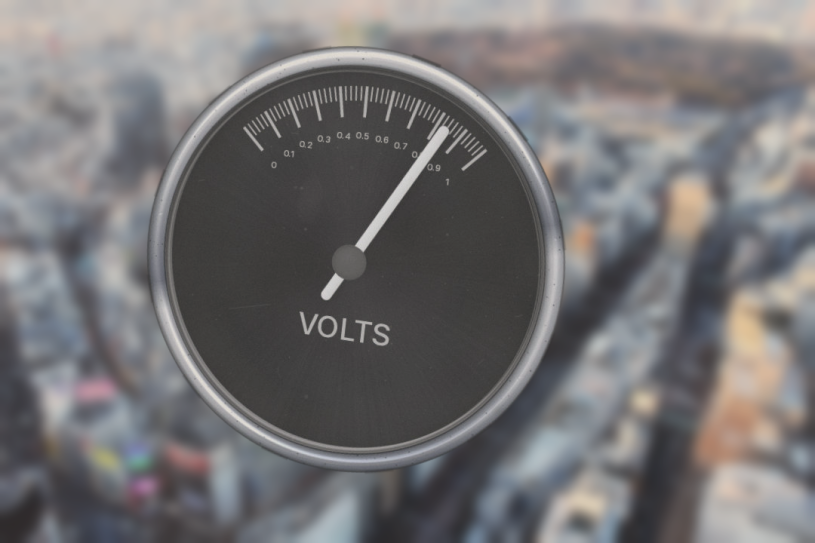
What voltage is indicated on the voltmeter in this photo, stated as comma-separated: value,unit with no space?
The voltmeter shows 0.84,V
